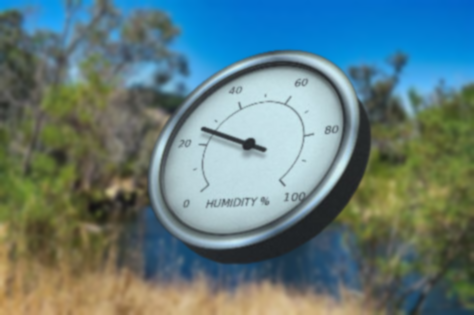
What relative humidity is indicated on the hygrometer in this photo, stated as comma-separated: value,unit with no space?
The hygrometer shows 25,%
